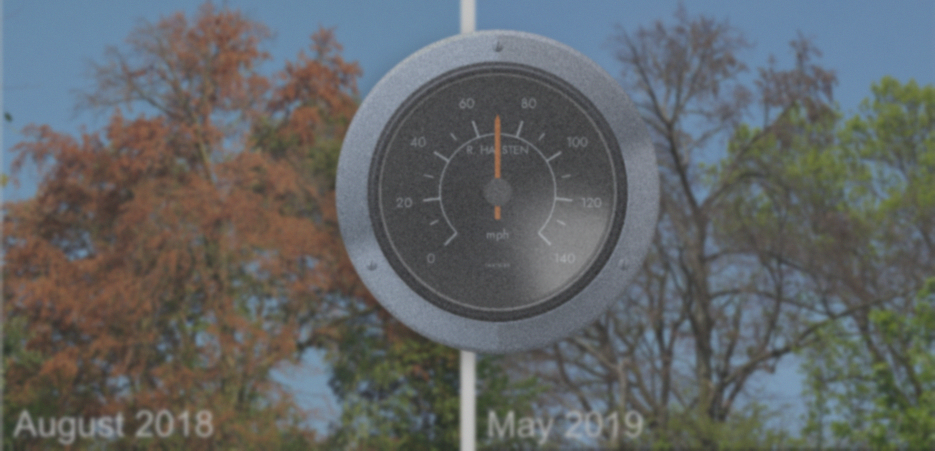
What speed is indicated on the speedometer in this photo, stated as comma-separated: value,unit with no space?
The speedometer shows 70,mph
